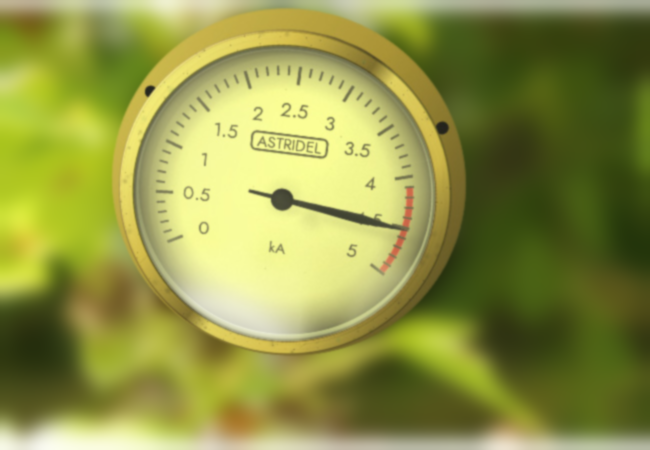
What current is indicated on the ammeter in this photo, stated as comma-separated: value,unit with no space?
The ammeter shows 4.5,kA
